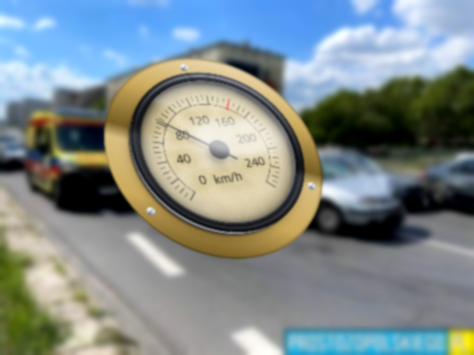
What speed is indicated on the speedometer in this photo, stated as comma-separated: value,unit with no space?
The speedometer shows 80,km/h
